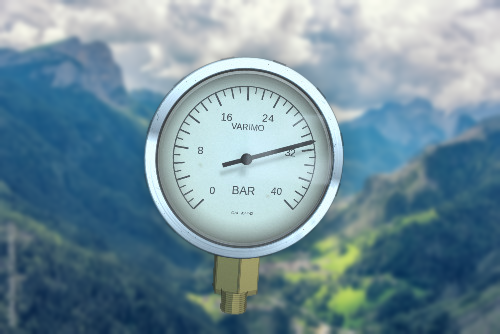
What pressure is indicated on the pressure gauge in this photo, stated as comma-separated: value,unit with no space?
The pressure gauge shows 31,bar
